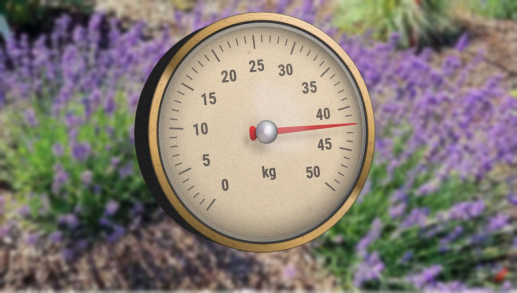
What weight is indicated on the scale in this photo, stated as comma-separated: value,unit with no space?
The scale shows 42,kg
